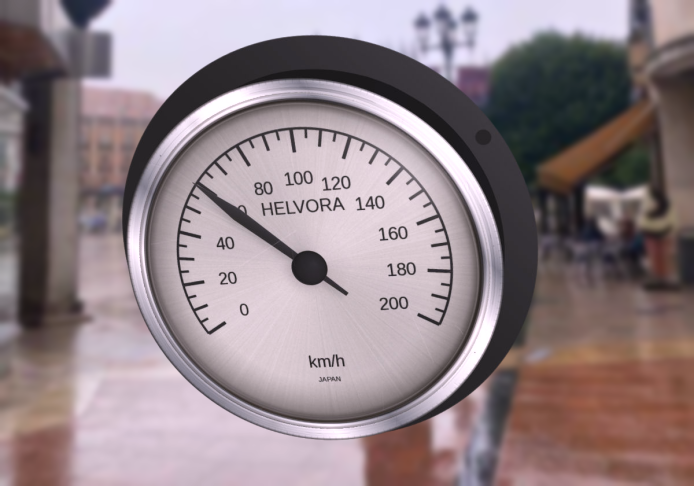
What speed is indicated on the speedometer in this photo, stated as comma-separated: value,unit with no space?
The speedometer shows 60,km/h
